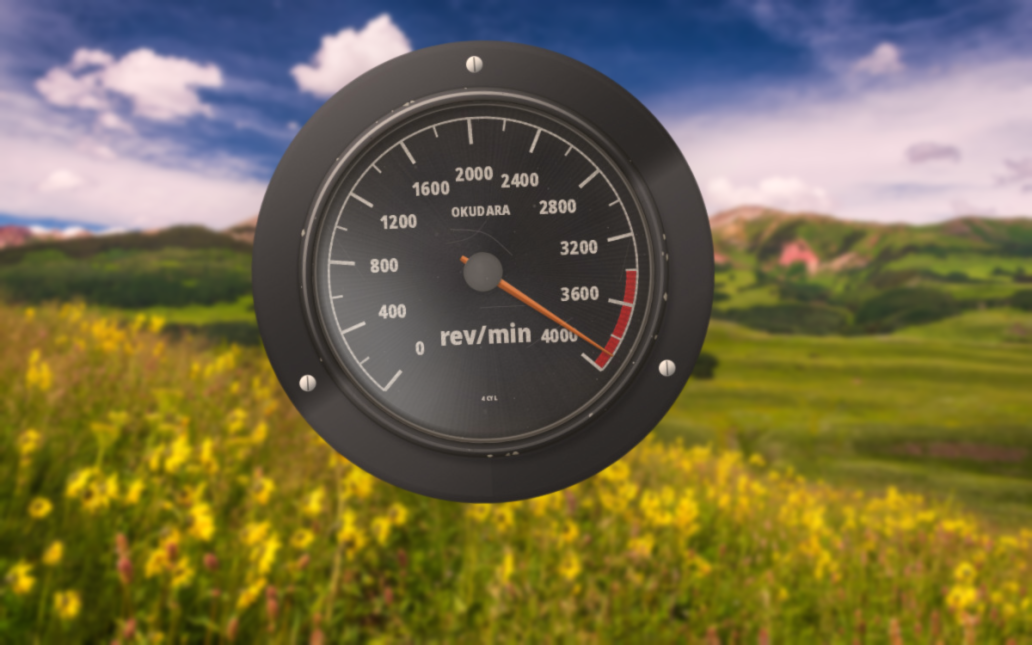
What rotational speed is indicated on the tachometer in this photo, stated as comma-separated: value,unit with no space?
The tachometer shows 3900,rpm
